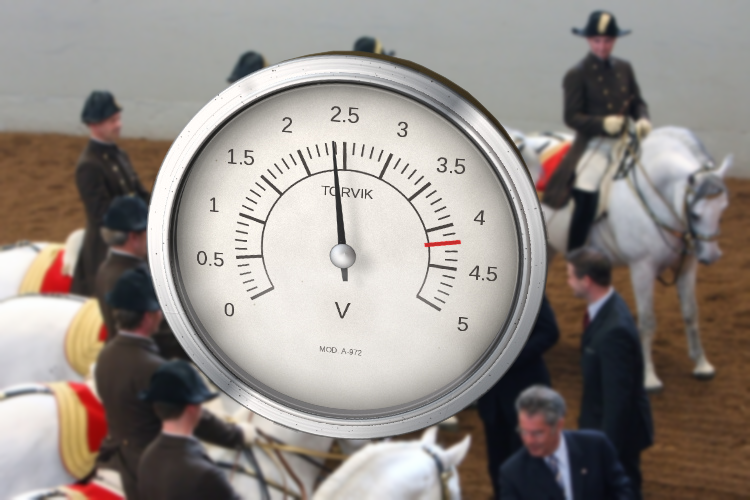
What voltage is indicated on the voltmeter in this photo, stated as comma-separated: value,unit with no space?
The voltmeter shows 2.4,V
